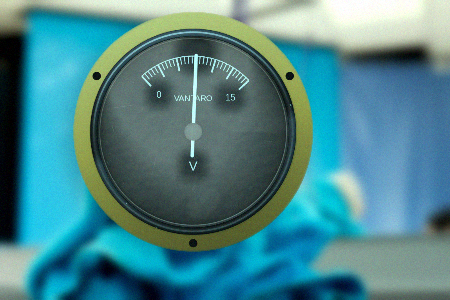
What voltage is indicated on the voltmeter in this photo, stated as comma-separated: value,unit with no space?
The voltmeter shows 7.5,V
